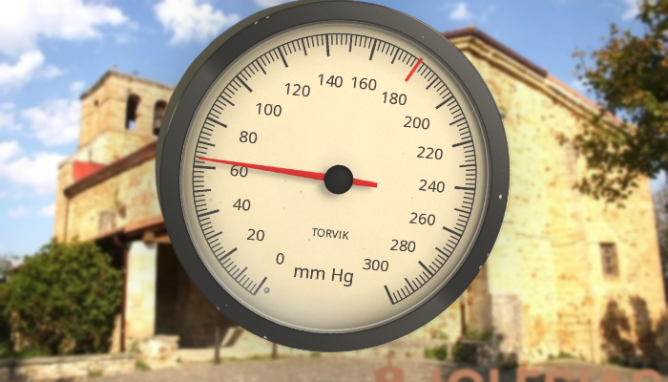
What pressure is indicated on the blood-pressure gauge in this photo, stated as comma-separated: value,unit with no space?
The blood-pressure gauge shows 64,mmHg
